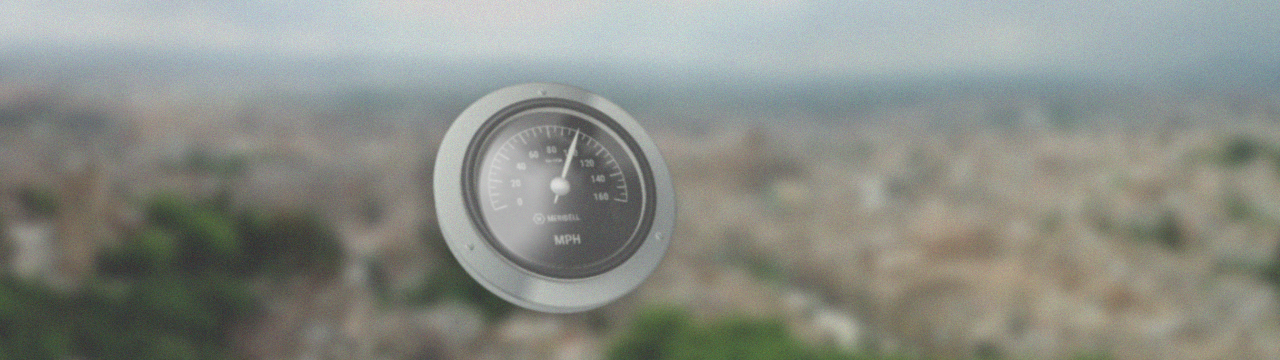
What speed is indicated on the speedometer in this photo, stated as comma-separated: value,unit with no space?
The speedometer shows 100,mph
